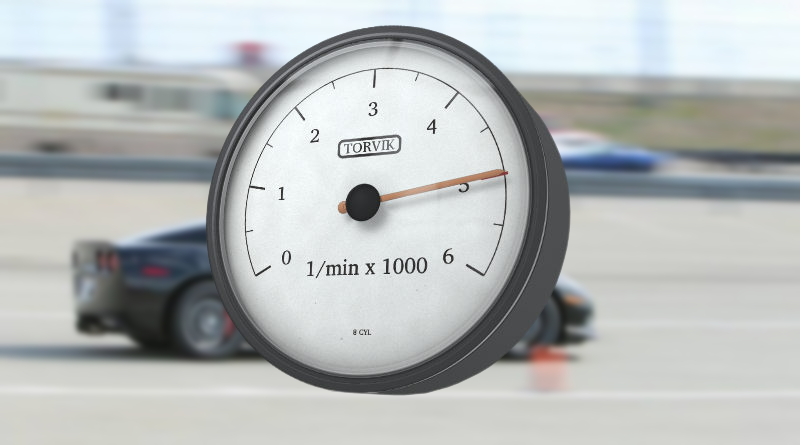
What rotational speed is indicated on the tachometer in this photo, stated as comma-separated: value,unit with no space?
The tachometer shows 5000,rpm
